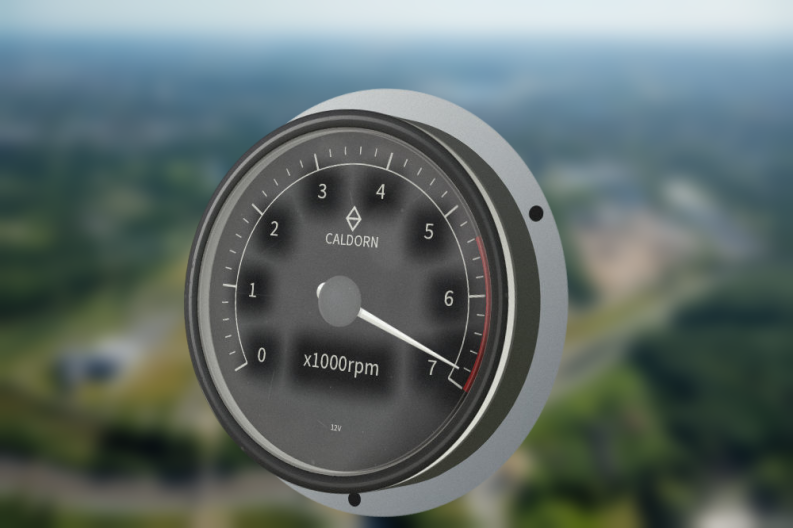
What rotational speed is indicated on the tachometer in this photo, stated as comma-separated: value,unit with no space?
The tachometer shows 6800,rpm
